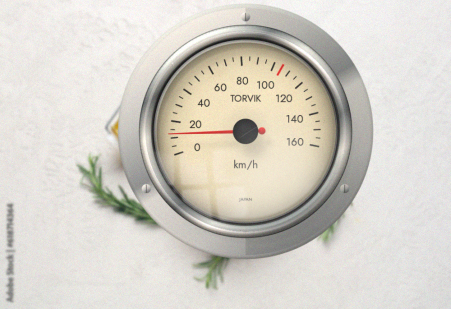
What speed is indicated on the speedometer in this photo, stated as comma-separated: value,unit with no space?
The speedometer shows 12.5,km/h
